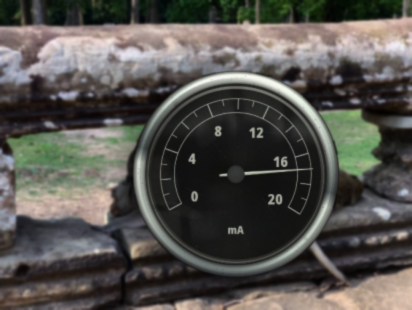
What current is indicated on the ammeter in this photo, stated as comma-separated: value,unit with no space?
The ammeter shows 17,mA
